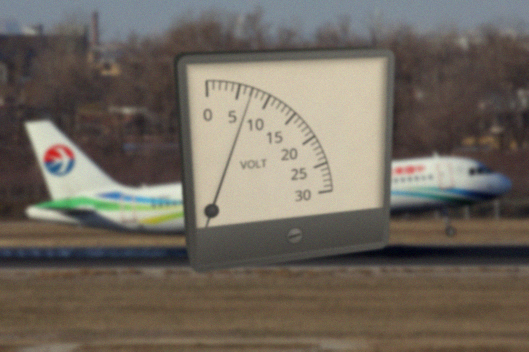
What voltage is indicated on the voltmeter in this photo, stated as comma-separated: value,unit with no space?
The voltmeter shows 7,V
